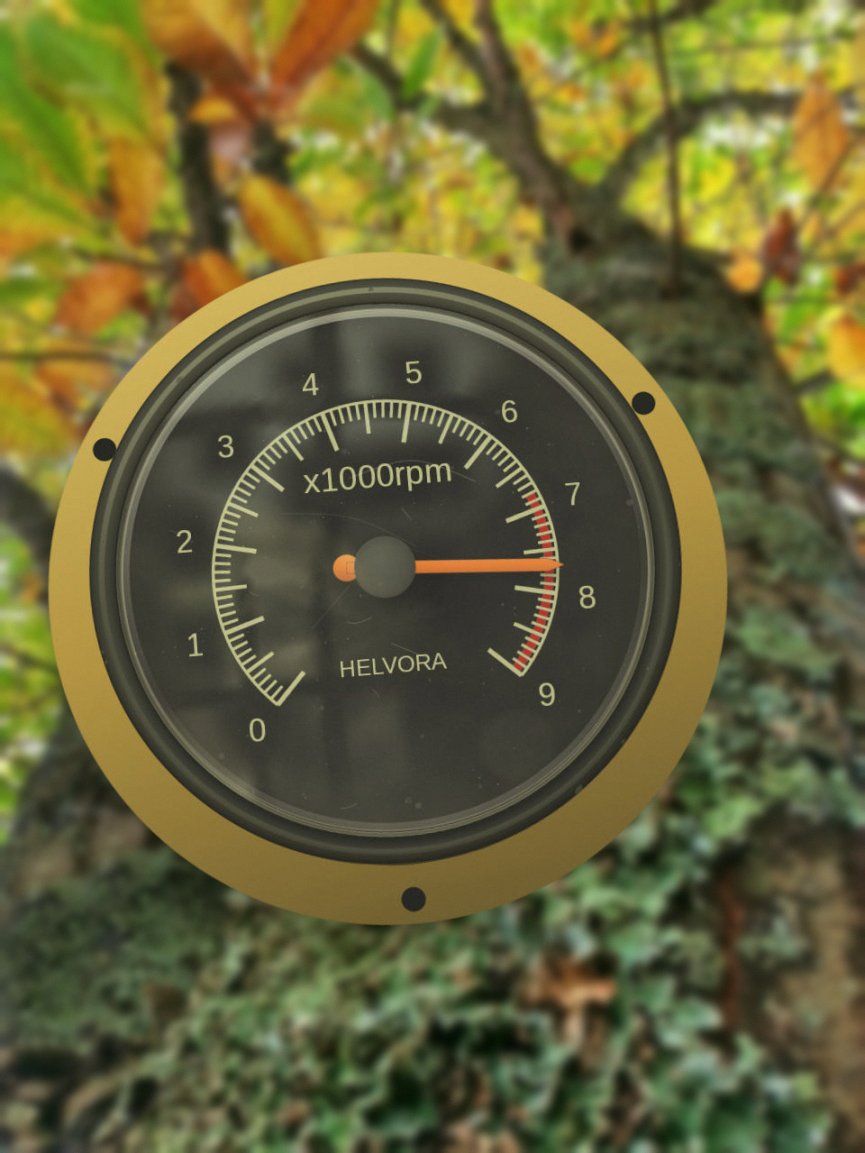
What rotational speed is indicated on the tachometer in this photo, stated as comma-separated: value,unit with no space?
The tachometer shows 7700,rpm
